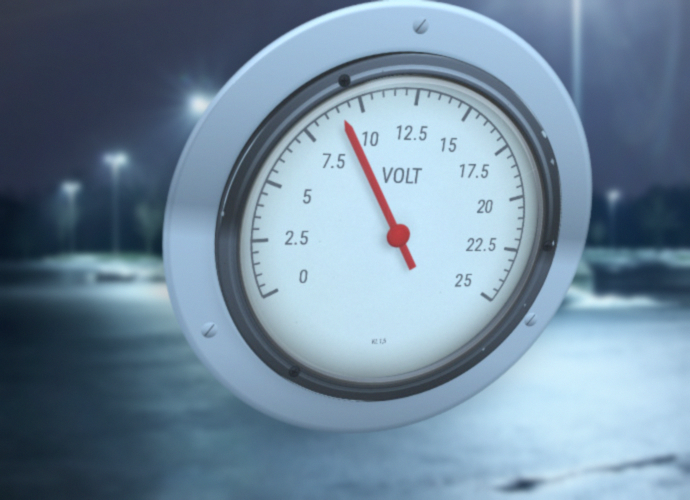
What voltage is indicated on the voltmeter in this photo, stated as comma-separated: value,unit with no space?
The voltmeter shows 9,V
